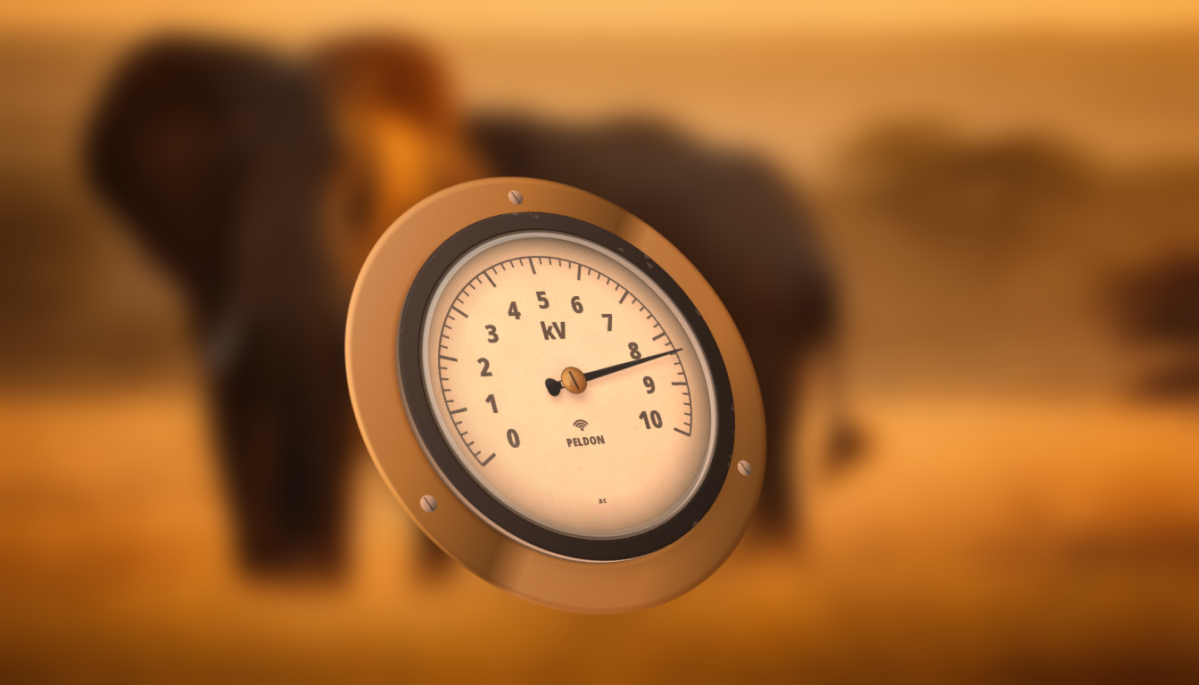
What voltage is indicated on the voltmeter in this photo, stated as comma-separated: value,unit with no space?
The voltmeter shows 8.4,kV
